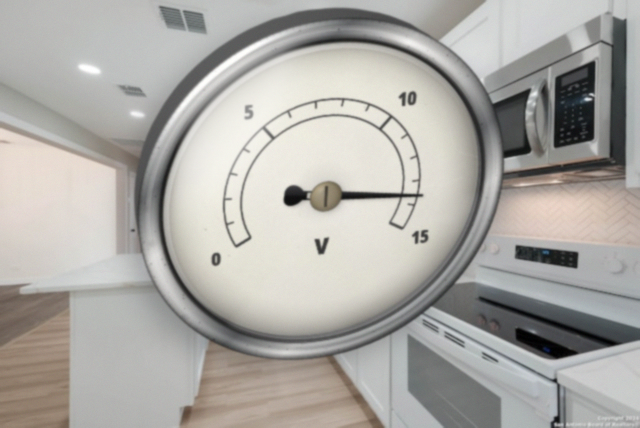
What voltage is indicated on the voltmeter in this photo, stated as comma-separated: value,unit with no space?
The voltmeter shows 13.5,V
